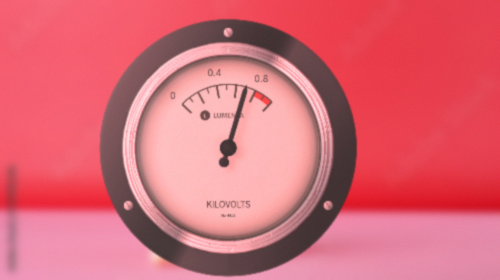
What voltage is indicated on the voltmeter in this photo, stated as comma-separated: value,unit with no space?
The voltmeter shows 0.7,kV
